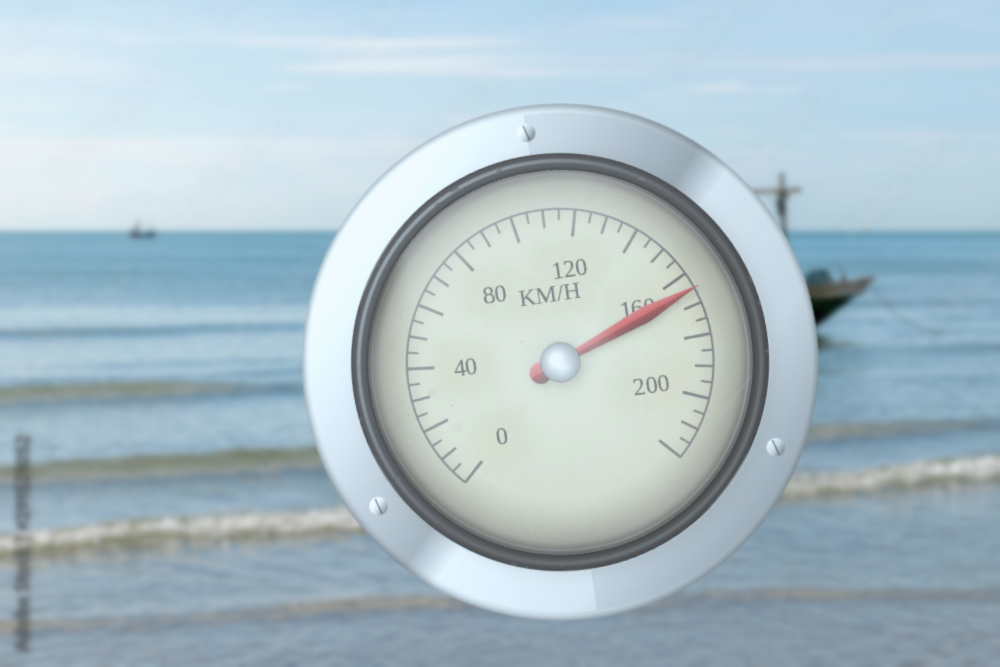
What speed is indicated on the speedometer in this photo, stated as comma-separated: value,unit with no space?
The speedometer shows 165,km/h
